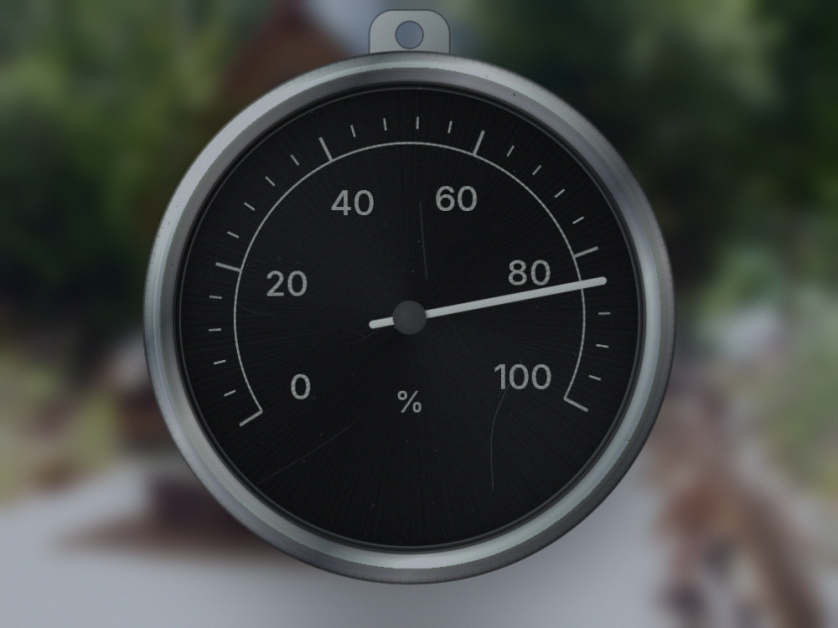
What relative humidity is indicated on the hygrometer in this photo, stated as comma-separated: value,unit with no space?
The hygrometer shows 84,%
